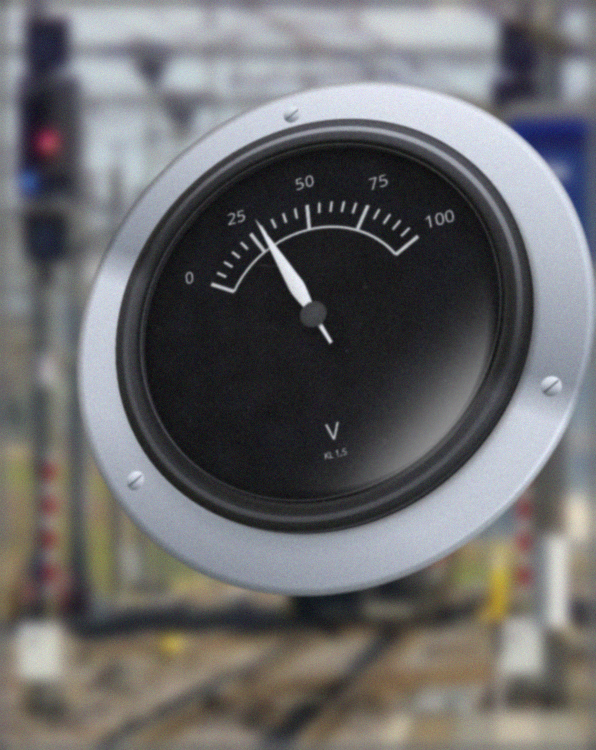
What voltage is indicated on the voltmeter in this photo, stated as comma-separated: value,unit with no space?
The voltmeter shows 30,V
